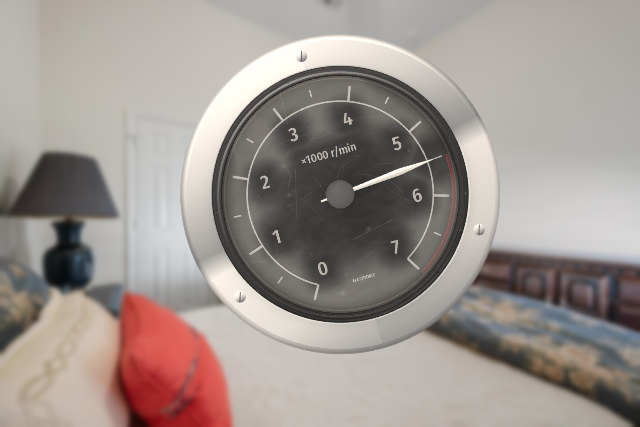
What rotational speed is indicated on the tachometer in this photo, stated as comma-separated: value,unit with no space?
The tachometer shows 5500,rpm
